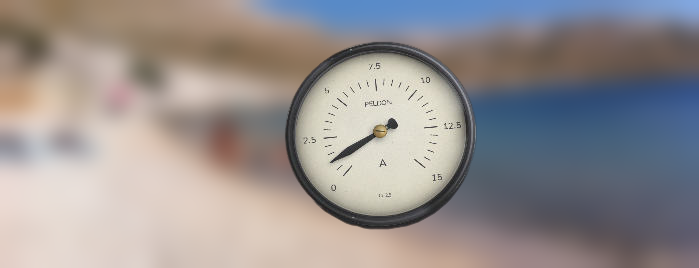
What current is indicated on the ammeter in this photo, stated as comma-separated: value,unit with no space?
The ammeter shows 1,A
